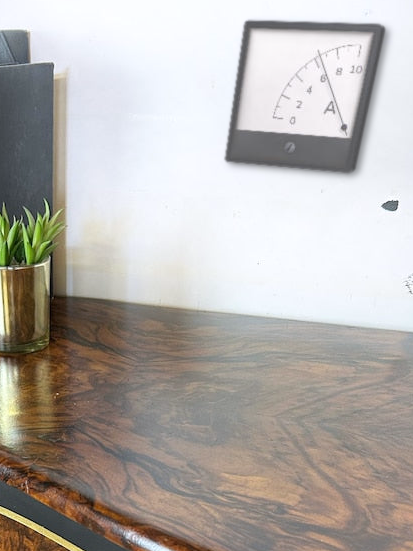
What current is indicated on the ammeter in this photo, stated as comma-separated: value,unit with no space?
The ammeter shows 6.5,A
